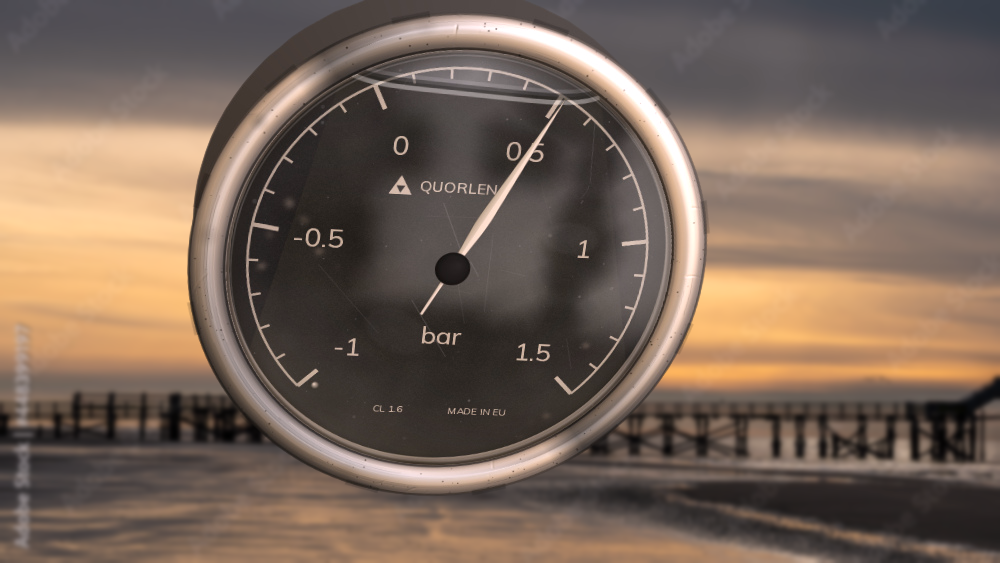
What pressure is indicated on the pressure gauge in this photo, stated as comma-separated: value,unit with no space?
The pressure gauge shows 0.5,bar
